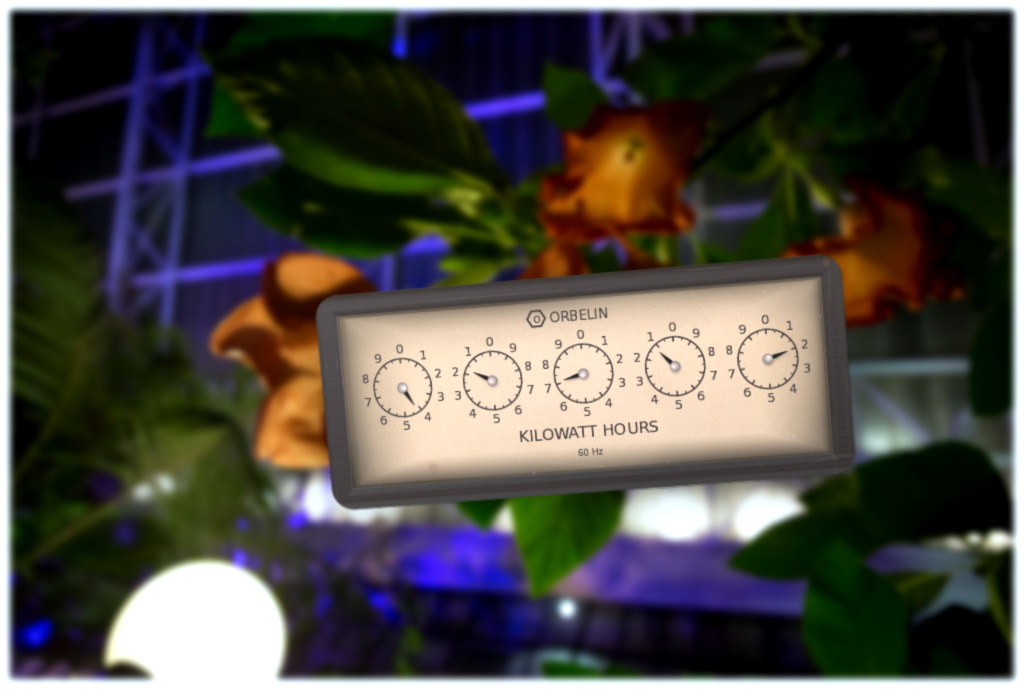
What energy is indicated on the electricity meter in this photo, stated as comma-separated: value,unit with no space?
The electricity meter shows 41712,kWh
